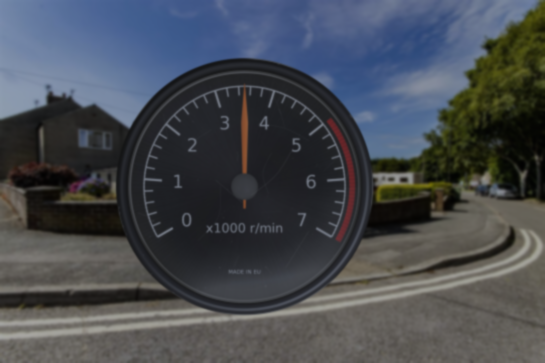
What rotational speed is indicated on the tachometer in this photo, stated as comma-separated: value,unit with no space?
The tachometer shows 3500,rpm
